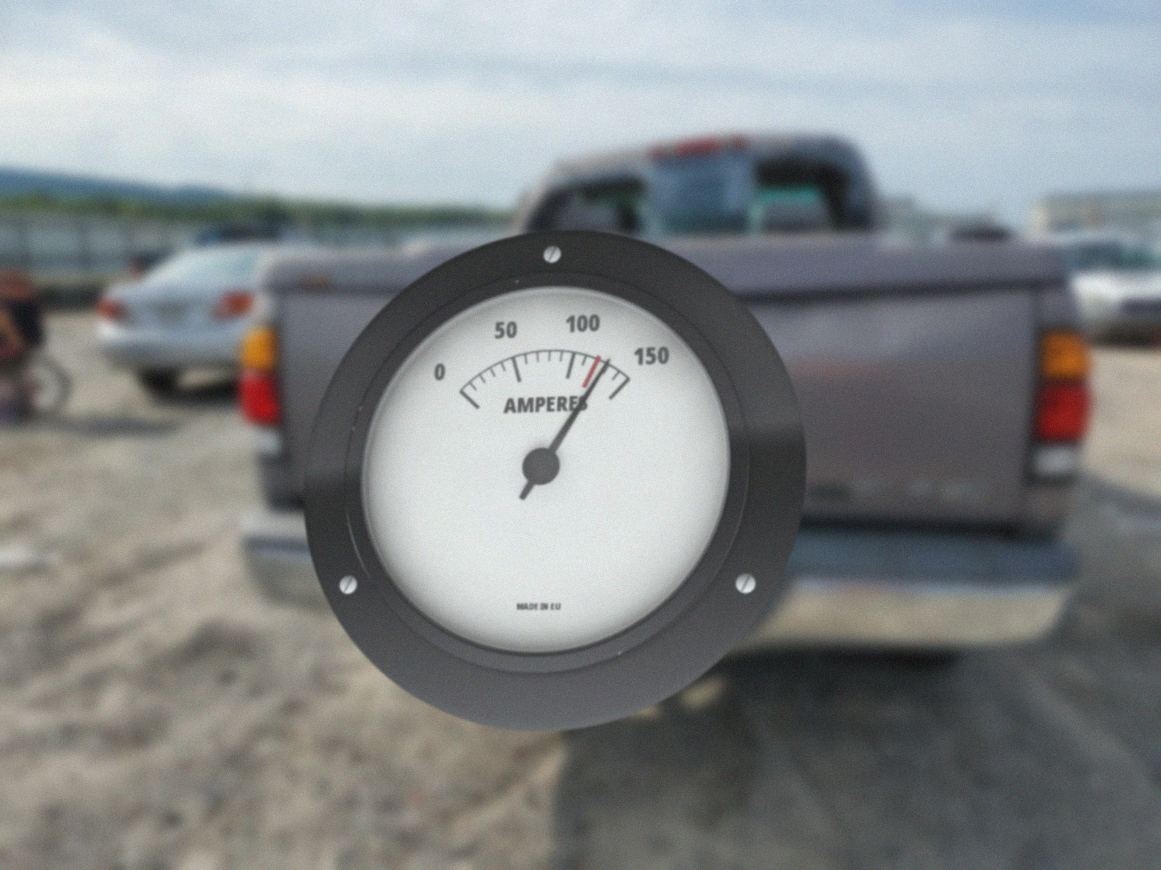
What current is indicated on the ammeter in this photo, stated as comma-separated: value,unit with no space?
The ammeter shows 130,A
